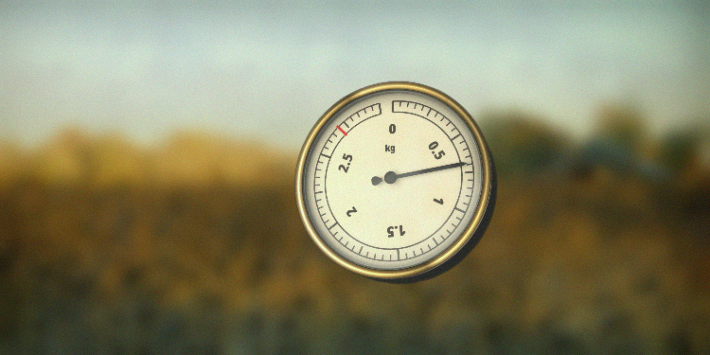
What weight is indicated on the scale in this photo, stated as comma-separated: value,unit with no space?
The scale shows 0.7,kg
